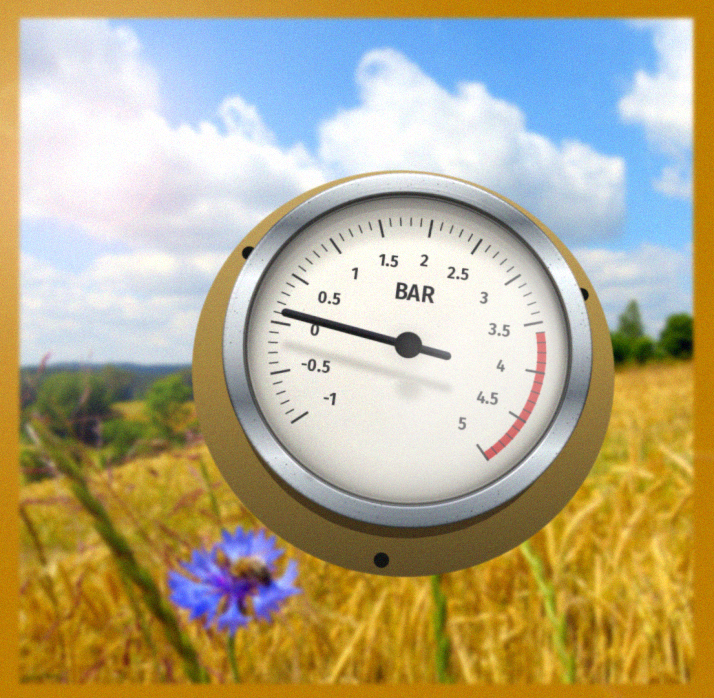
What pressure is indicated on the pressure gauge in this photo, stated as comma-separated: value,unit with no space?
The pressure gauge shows 0.1,bar
